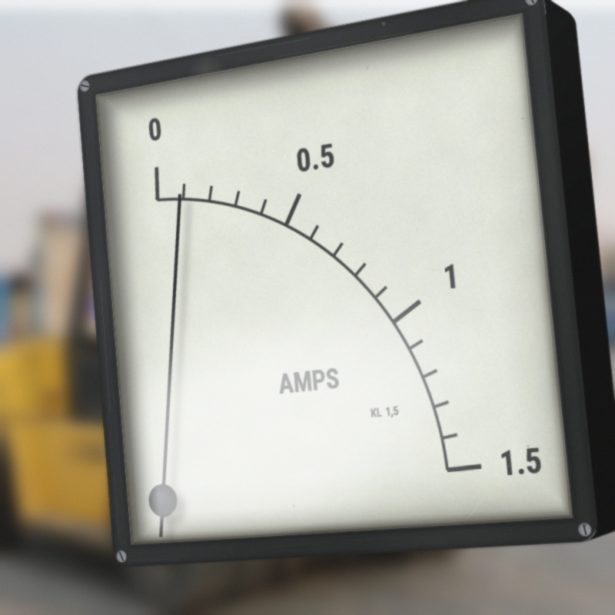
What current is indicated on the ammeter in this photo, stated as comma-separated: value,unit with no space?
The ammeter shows 0.1,A
